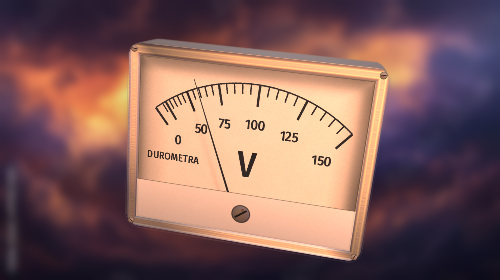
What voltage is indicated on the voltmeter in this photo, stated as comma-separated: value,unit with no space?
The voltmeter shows 60,V
